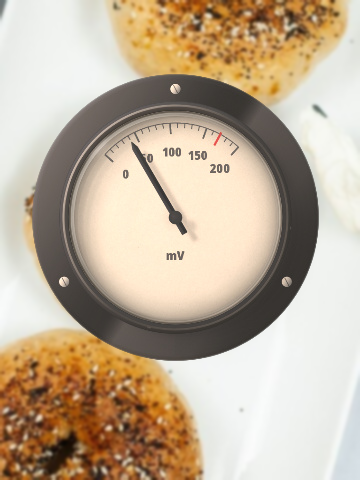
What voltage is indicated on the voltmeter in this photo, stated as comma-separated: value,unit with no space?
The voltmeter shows 40,mV
